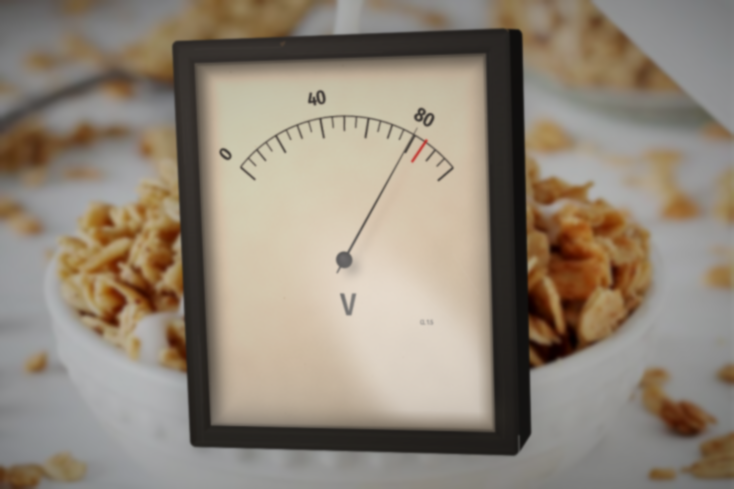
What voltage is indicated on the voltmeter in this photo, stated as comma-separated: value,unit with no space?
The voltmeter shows 80,V
